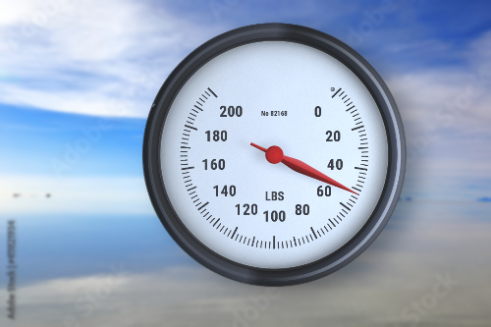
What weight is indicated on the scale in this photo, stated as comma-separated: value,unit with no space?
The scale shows 52,lb
